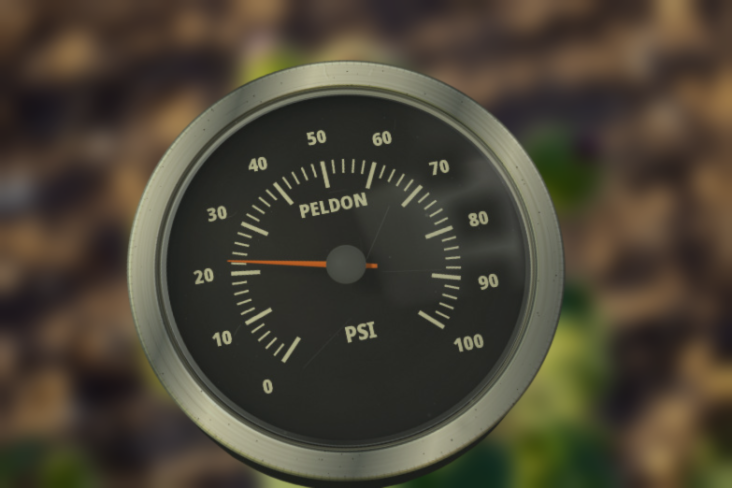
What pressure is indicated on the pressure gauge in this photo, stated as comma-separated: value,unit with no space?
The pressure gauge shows 22,psi
